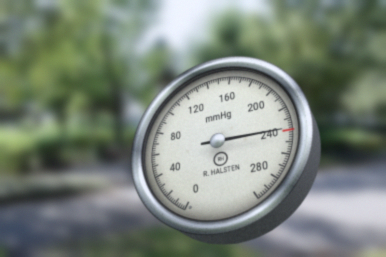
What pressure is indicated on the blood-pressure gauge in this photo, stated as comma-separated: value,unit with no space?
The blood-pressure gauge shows 240,mmHg
